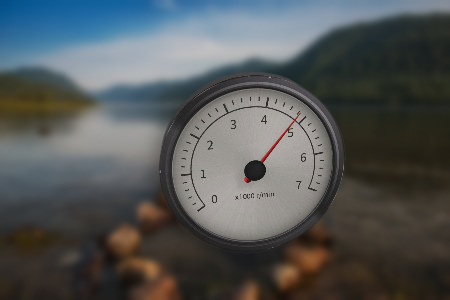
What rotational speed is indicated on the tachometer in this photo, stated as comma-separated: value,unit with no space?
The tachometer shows 4800,rpm
